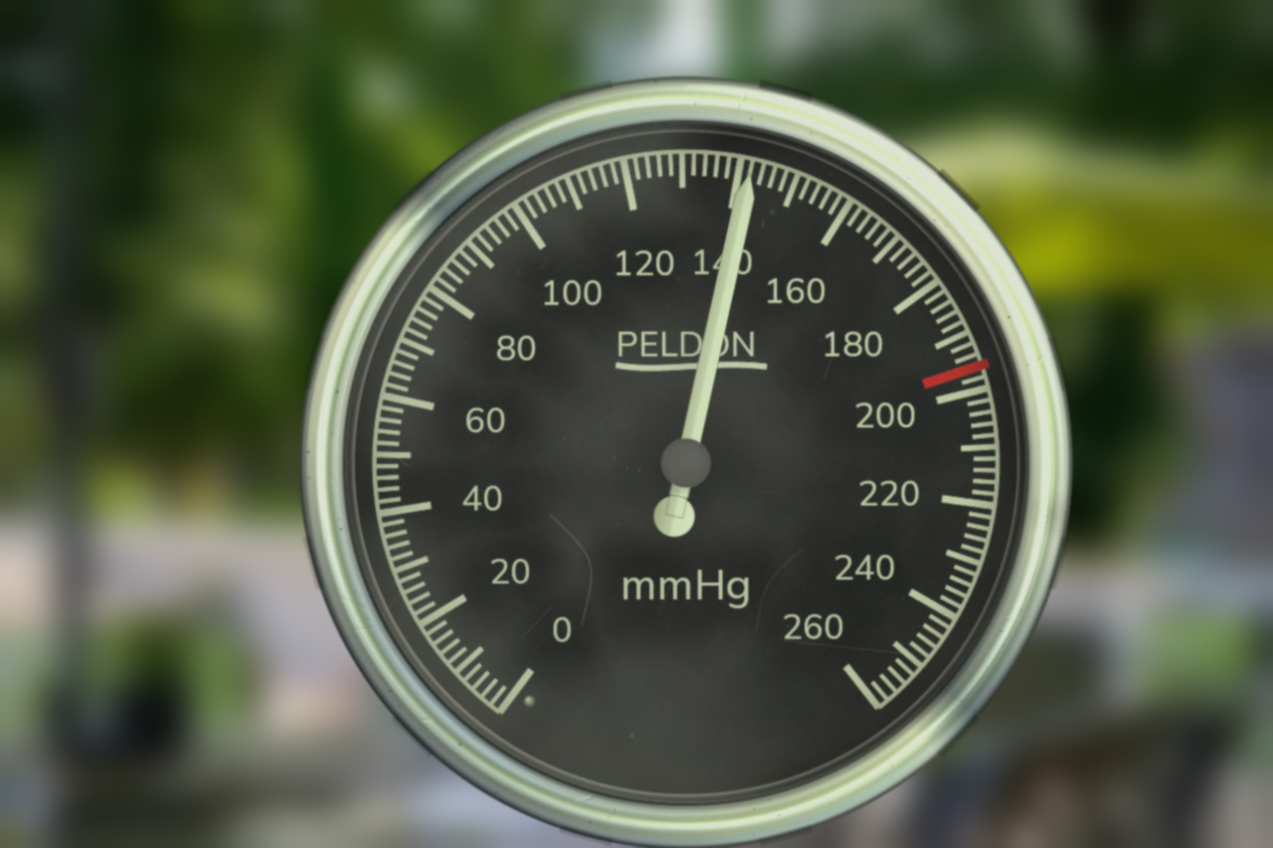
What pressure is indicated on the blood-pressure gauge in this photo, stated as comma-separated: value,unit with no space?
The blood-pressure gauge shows 142,mmHg
